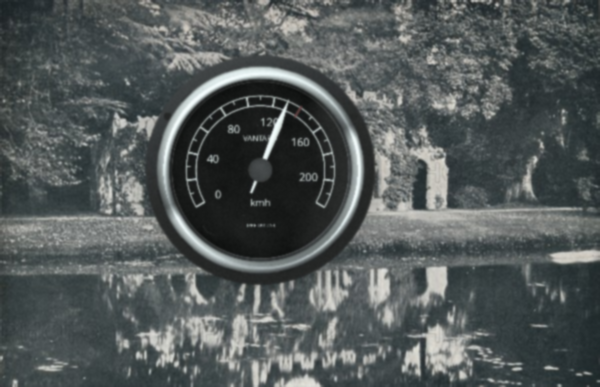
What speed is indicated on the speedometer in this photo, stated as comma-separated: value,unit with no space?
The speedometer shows 130,km/h
